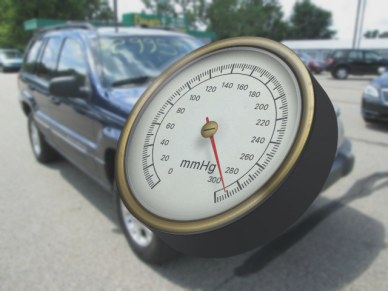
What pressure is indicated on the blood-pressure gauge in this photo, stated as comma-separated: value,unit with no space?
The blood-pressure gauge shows 290,mmHg
